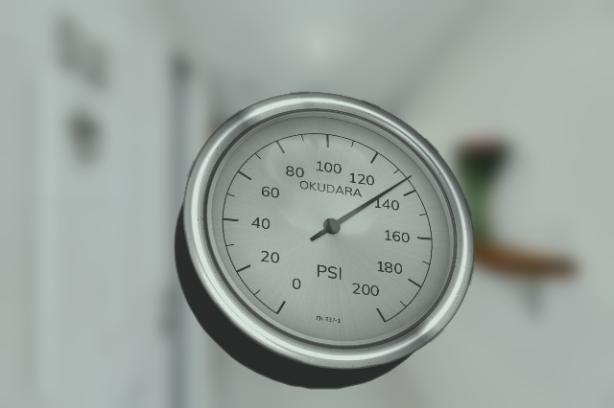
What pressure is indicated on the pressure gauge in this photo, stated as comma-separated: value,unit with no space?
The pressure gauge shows 135,psi
